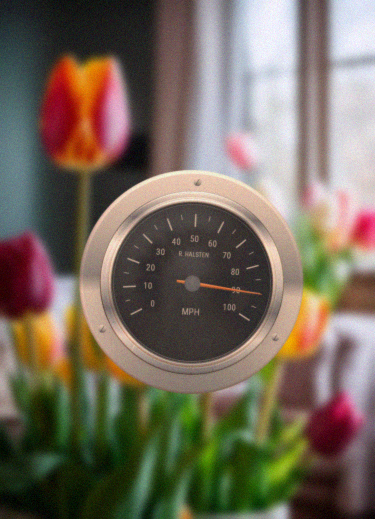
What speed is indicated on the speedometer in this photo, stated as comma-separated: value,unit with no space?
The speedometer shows 90,mph
